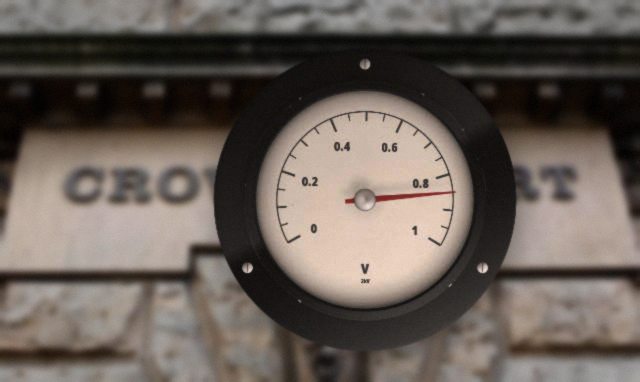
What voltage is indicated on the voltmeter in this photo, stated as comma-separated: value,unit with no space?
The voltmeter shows 0.85,V
